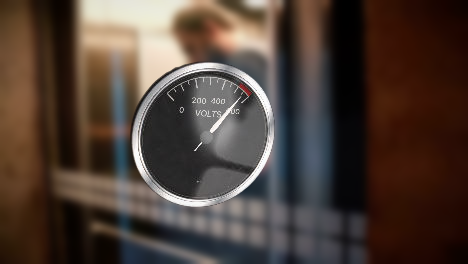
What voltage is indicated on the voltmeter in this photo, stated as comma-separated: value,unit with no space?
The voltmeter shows 550,V
